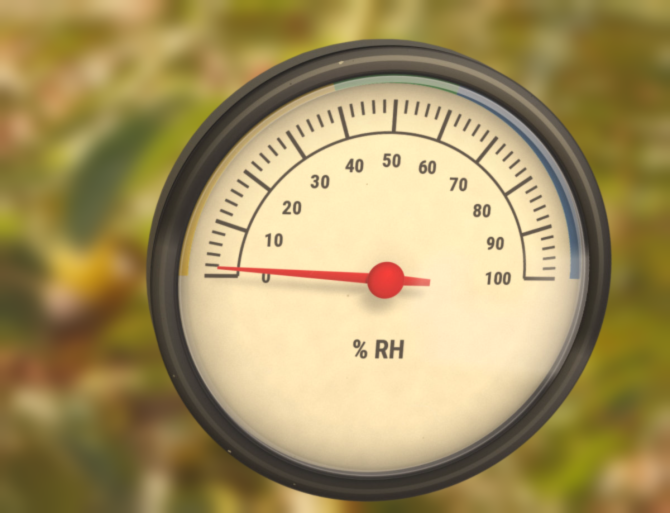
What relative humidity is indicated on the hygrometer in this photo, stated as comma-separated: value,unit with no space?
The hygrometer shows 2,%
